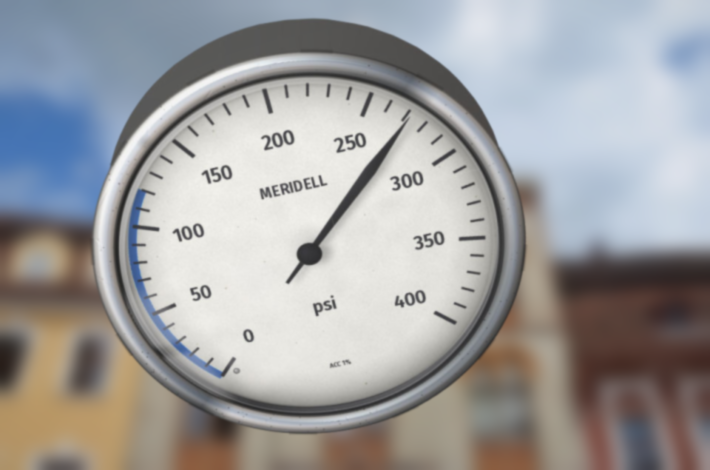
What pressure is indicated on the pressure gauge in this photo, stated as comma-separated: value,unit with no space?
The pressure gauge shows 270,psi
